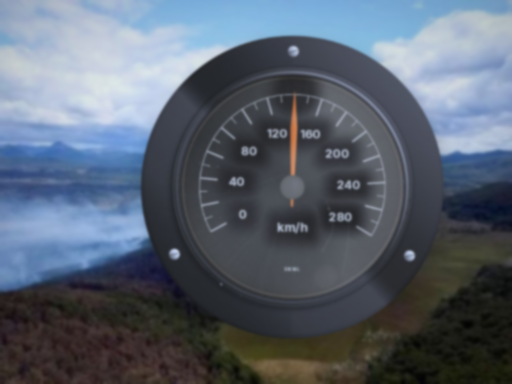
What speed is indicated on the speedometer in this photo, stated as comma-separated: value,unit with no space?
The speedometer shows 140,km/h
